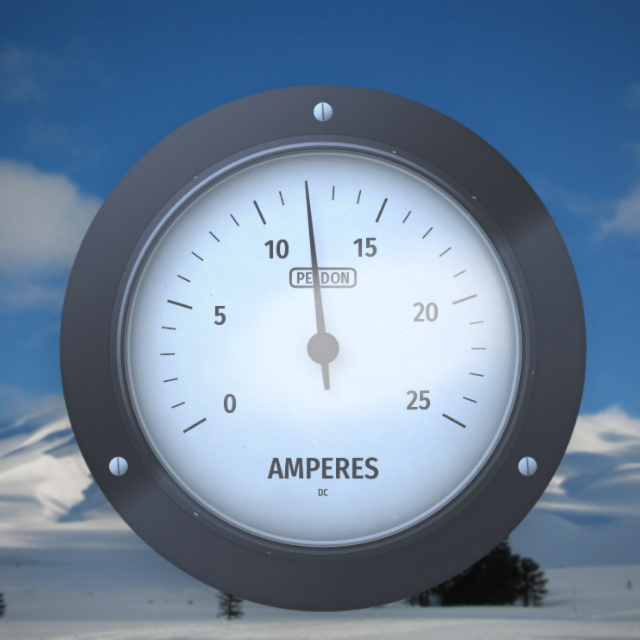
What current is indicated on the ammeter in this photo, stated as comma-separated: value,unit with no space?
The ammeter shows 12,A
